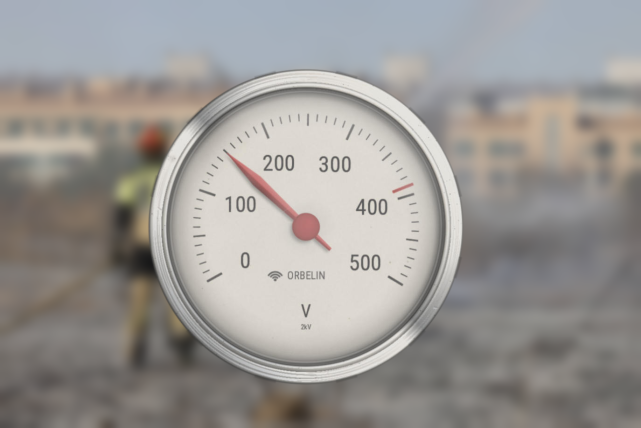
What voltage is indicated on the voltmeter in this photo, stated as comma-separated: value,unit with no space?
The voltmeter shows 150,V
